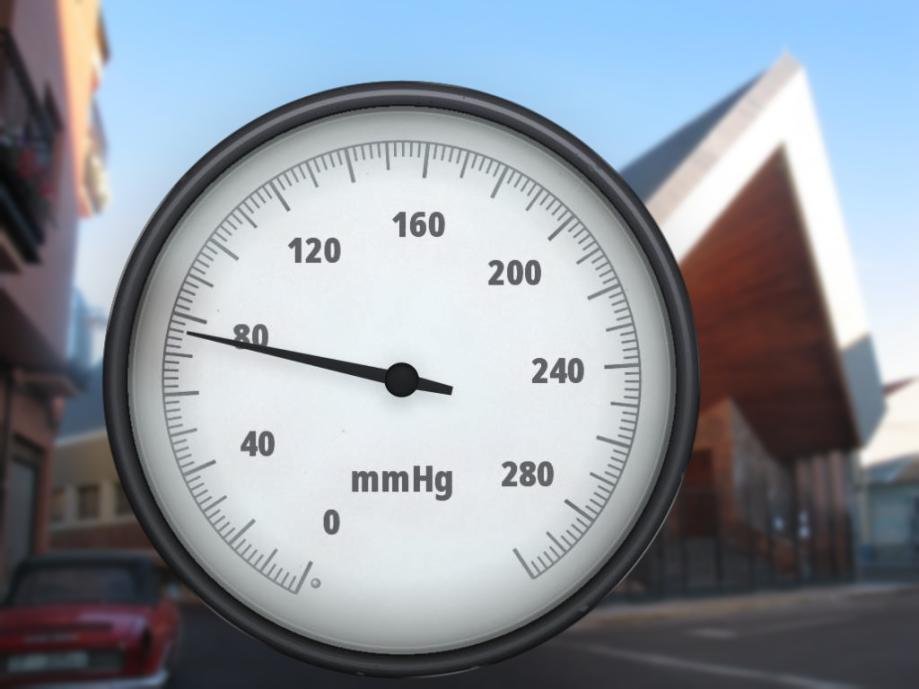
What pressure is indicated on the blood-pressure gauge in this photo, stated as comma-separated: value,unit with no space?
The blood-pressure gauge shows 76,mmHg
